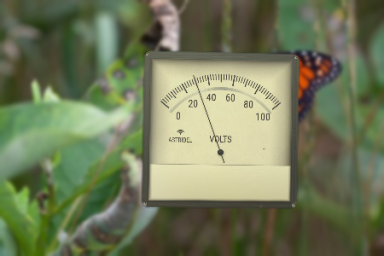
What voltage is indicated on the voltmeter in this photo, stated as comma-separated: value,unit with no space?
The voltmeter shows 30,V
